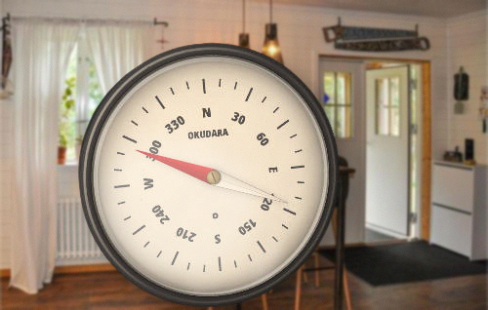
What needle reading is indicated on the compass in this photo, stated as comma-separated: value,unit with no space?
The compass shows 295,°
